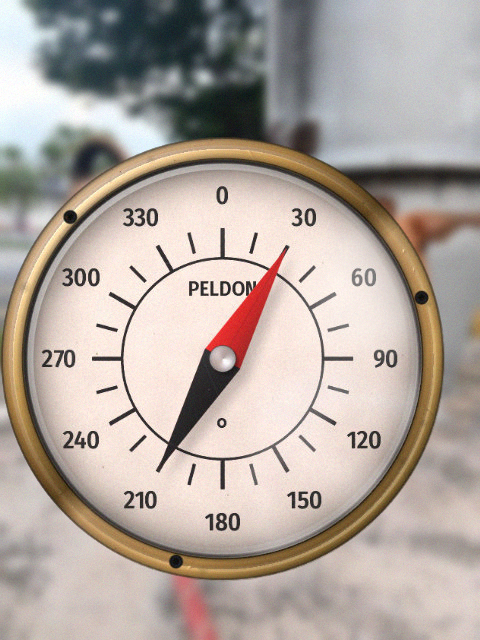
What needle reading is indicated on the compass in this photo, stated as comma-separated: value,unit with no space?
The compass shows 30,°
